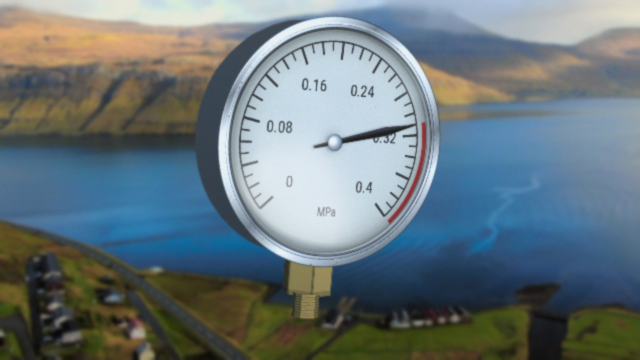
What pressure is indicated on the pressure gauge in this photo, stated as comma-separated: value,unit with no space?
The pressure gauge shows 0.31,MPa
